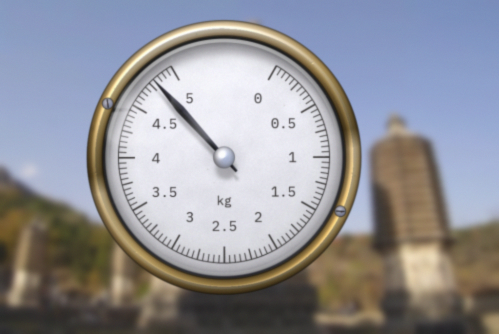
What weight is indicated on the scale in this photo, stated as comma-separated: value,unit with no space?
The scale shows 4.8,kg
